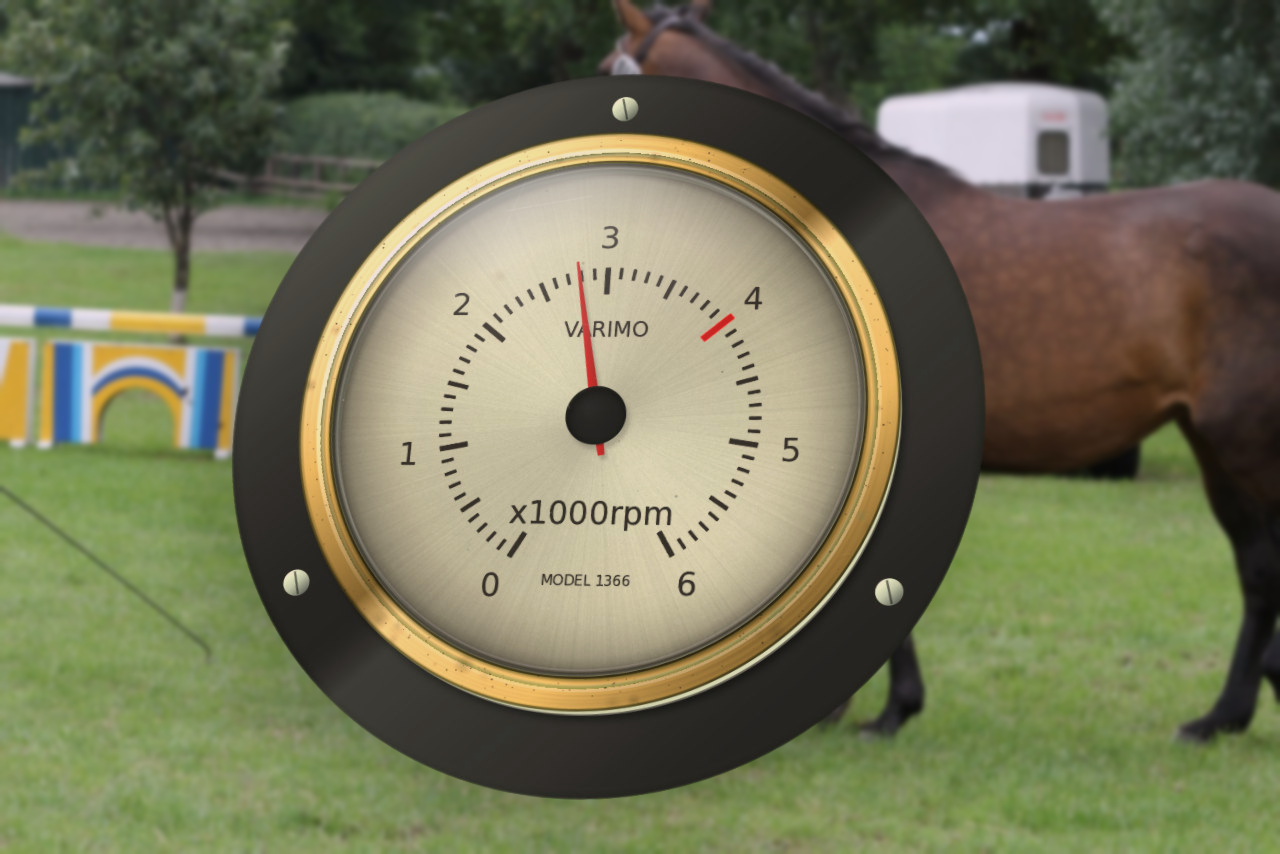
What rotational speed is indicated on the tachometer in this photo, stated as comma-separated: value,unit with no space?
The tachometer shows 2800,rpm
